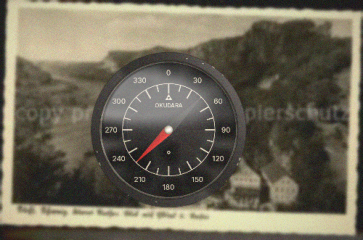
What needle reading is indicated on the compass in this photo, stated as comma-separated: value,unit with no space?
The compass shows 225,°
